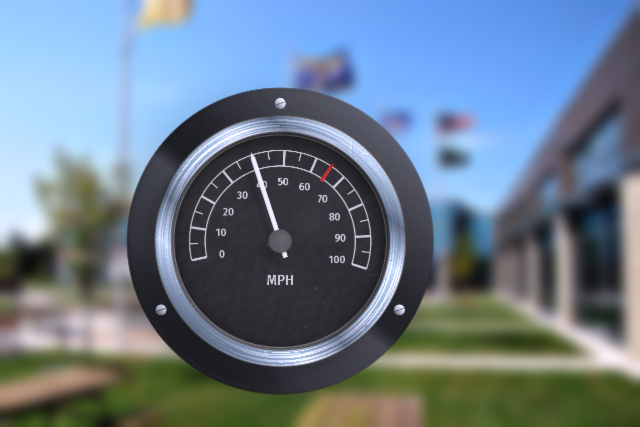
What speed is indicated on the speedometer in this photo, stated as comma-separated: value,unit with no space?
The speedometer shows 40,mph
